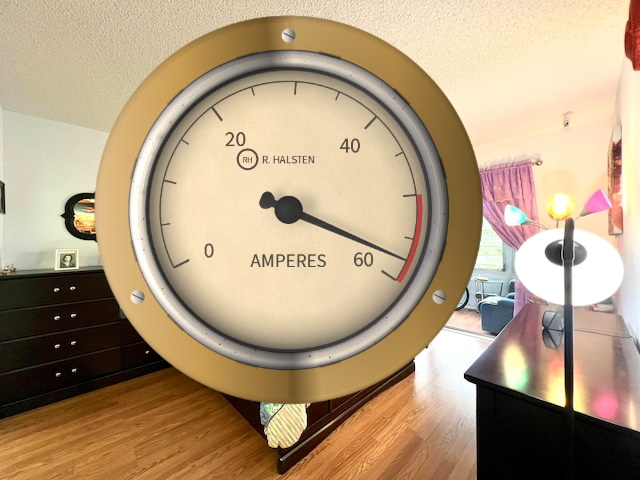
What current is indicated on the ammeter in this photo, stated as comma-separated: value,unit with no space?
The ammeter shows 57.5,A
